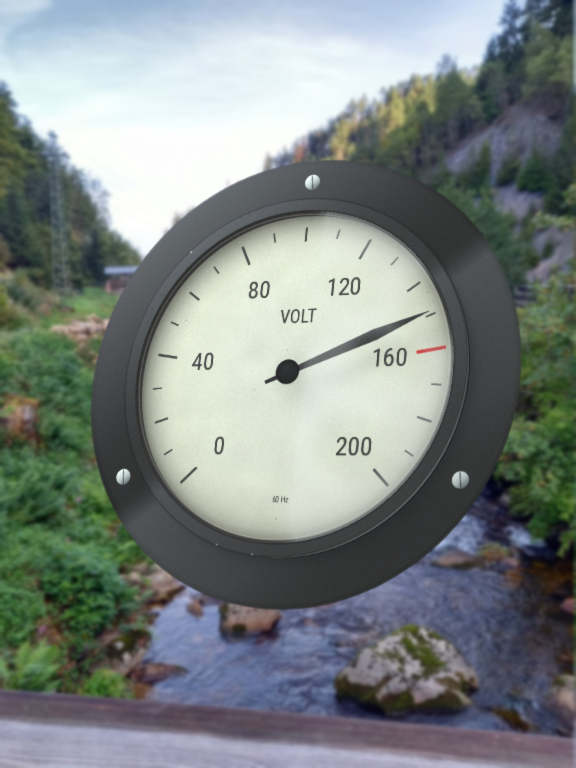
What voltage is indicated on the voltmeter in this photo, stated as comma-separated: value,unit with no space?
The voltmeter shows 150,V
